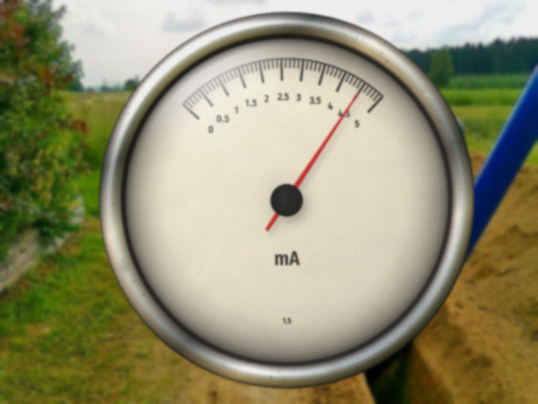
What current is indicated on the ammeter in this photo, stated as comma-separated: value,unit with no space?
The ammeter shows 4.5,mA
